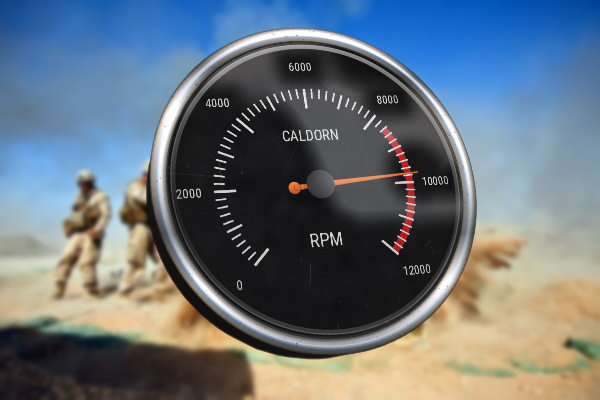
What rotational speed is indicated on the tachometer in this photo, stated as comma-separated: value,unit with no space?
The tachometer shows 9800,rpm
